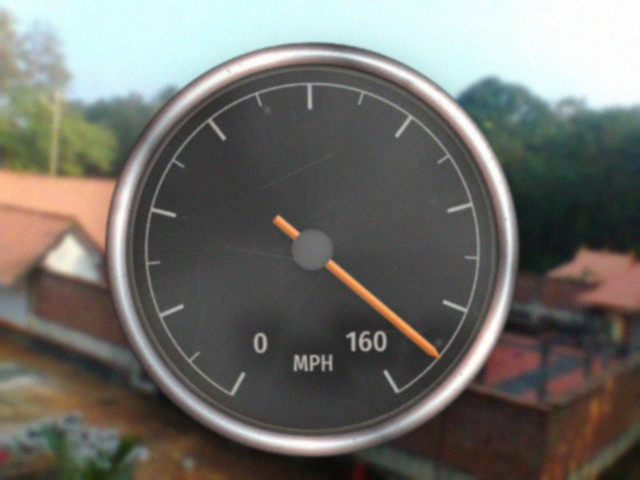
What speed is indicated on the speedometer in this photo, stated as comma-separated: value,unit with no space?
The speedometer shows 150,mph
